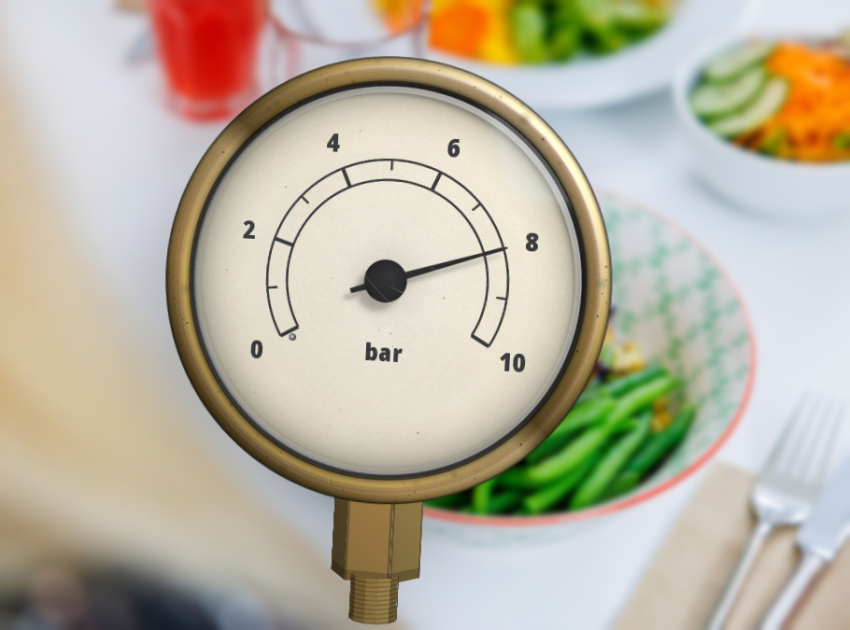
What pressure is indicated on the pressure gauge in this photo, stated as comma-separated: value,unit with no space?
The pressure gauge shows 8,bar
